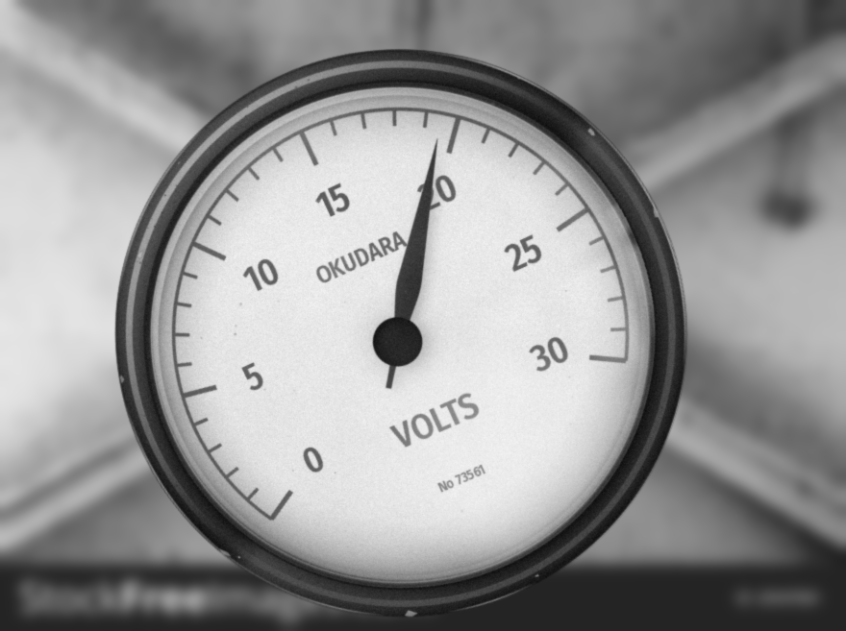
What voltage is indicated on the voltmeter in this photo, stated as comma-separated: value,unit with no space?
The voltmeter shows 19.5,V
